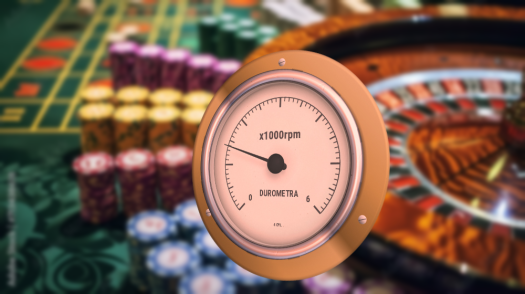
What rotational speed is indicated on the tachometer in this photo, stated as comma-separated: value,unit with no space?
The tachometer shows 1400,rpm
